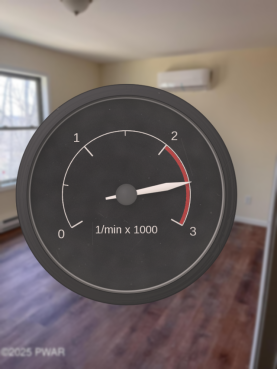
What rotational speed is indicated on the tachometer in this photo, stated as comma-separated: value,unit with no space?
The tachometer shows 2500,rpm
